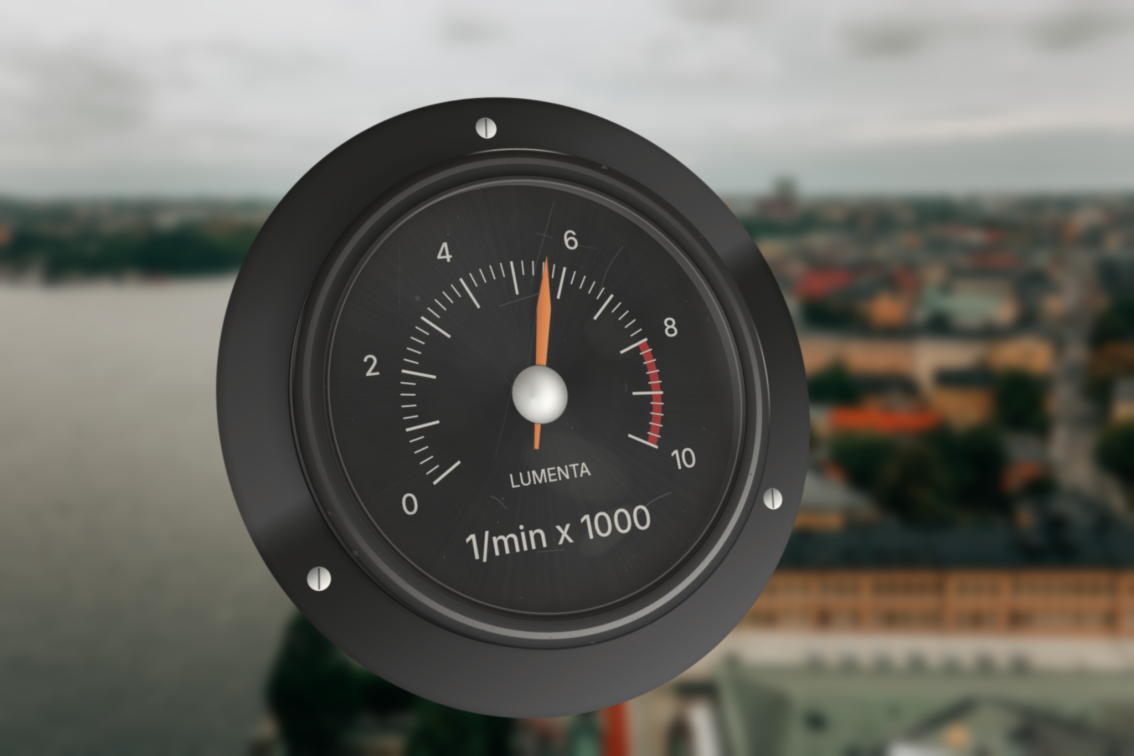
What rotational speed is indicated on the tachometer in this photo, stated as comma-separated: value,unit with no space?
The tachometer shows 5600,rpm
